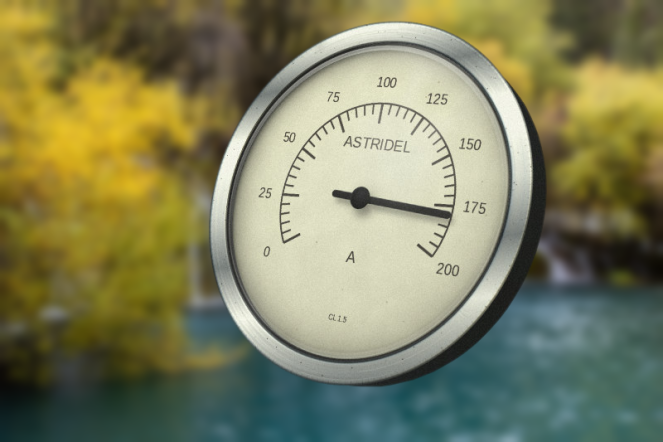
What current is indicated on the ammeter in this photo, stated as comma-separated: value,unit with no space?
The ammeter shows 180,A
